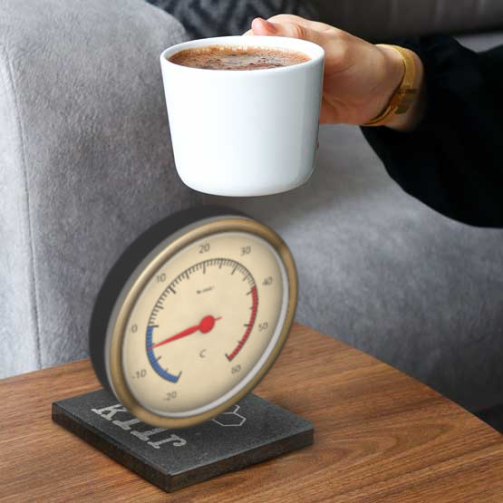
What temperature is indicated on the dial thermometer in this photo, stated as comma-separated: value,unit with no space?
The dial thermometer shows -5,°C
